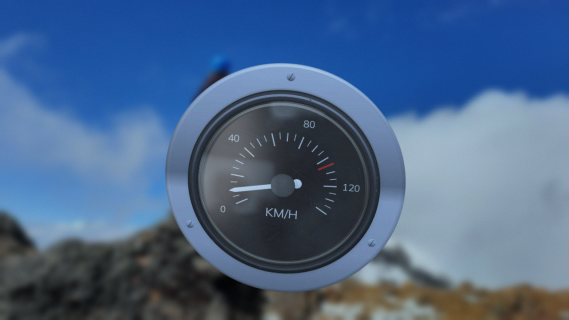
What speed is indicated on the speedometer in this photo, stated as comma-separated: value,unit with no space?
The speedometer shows 10,km/h
